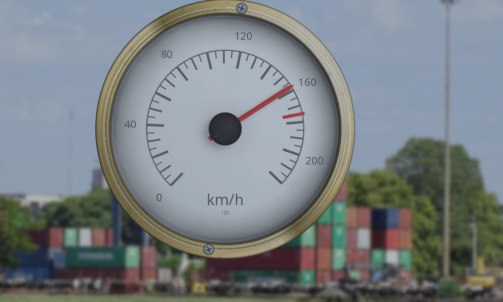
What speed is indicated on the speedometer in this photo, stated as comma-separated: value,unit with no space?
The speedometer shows 157.5,km/h
